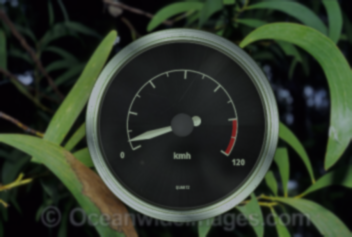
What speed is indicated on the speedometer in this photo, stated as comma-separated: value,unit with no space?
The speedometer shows 5,km/h
